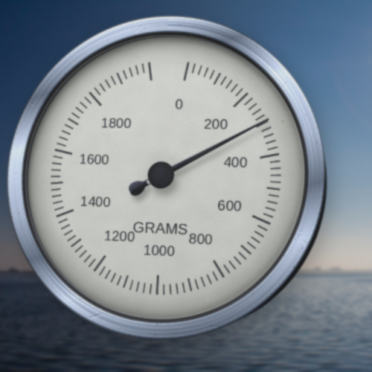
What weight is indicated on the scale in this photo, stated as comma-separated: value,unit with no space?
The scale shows 300,g
